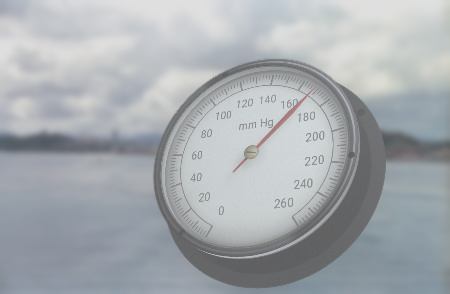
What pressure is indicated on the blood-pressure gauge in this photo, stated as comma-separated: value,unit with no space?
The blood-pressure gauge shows 170,mmHg
